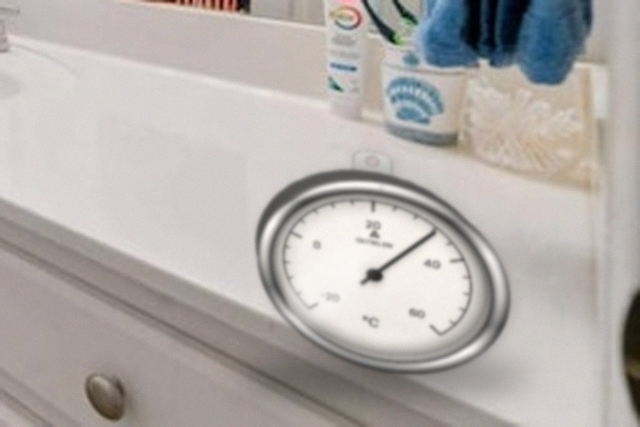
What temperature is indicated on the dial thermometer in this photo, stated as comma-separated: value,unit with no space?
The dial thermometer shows 32,°C
